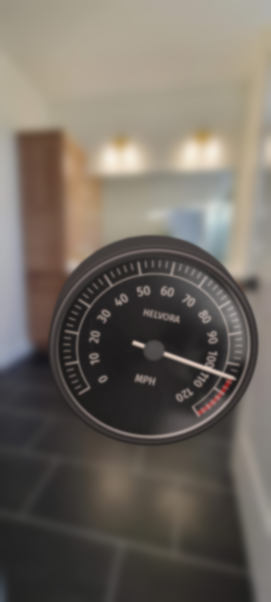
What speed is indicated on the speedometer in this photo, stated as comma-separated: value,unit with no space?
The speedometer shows 104,mph
